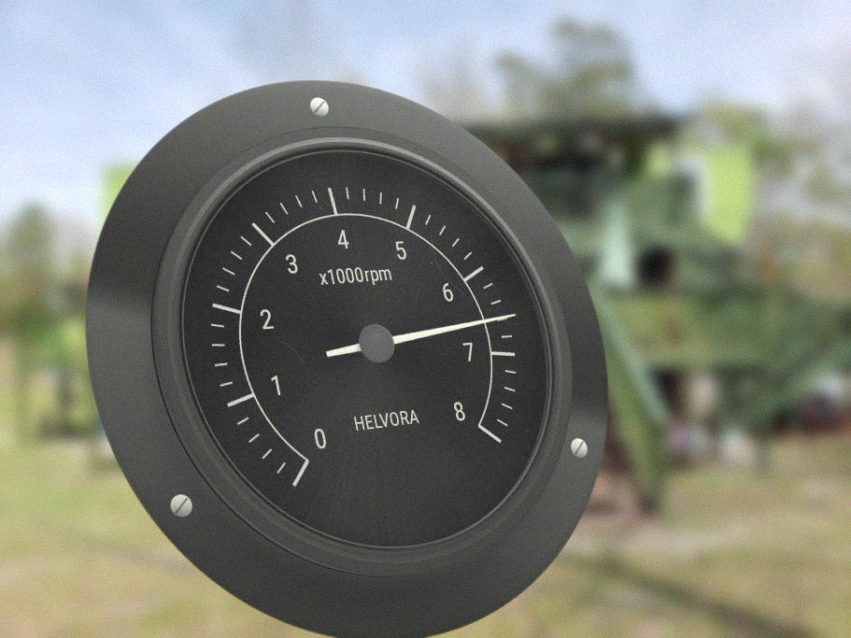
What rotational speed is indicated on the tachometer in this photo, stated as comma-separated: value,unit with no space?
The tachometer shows 6600,rpm
